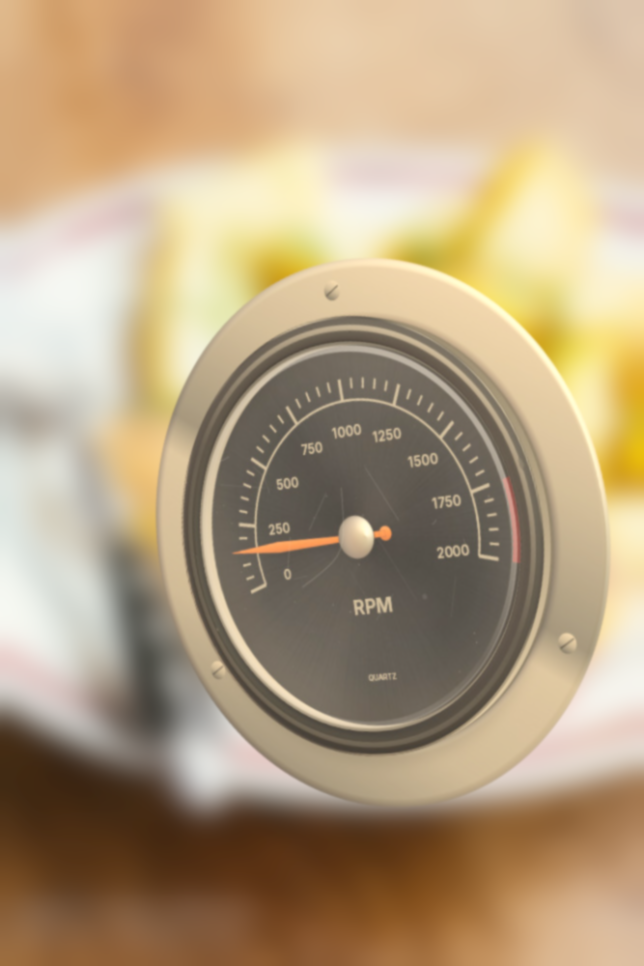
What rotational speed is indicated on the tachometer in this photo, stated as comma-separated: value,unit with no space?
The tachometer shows 150,rpm
